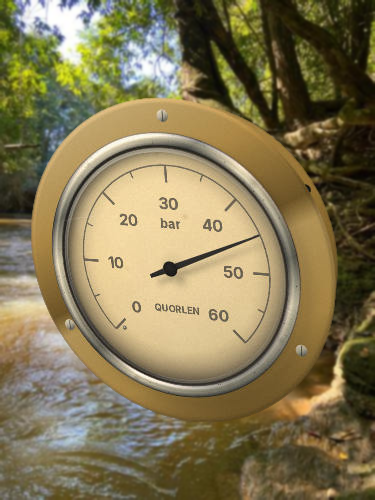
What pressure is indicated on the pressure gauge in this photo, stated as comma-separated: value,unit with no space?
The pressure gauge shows 45,bar
